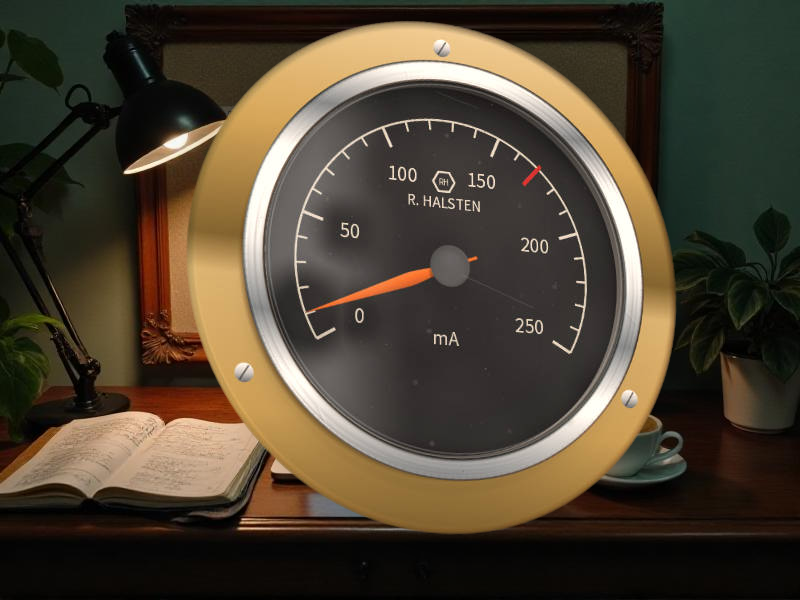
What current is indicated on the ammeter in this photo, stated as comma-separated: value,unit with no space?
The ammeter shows 10,mA
